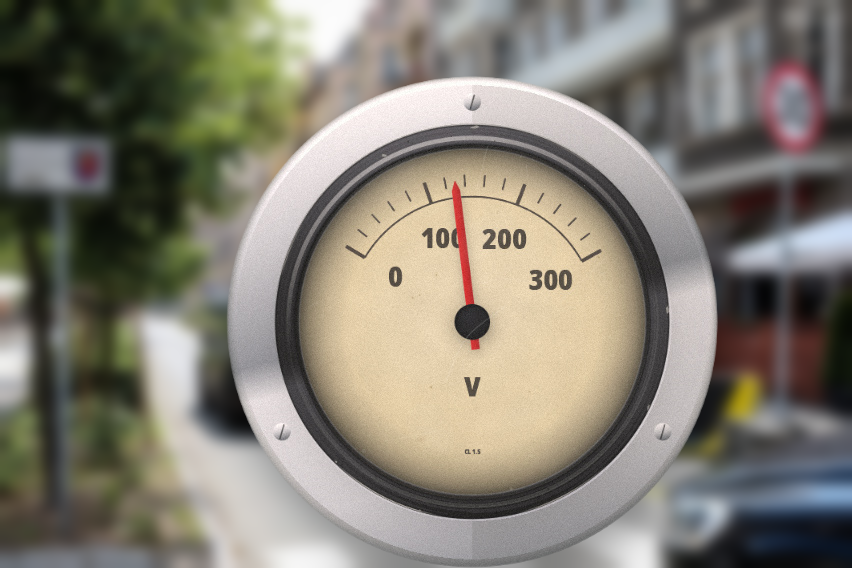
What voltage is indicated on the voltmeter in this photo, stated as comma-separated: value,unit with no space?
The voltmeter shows 130,V
